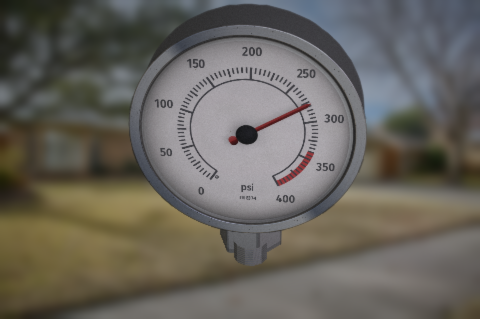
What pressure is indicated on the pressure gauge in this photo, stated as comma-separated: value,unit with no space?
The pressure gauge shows 275,psi
